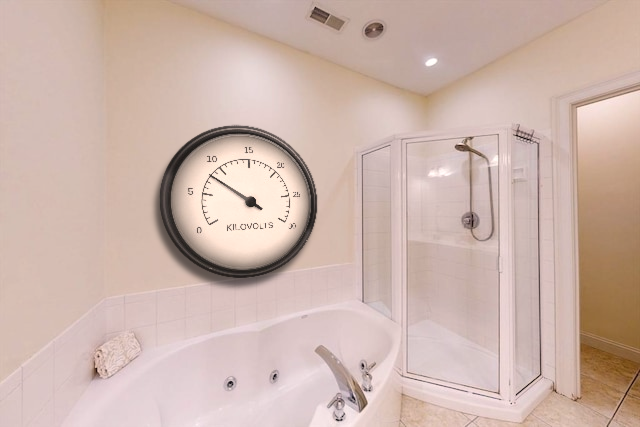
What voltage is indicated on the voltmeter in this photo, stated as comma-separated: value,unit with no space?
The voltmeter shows 8,kV
